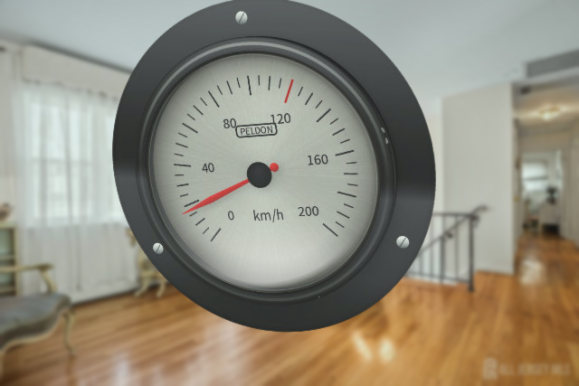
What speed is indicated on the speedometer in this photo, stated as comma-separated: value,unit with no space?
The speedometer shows 17.5,km/h
